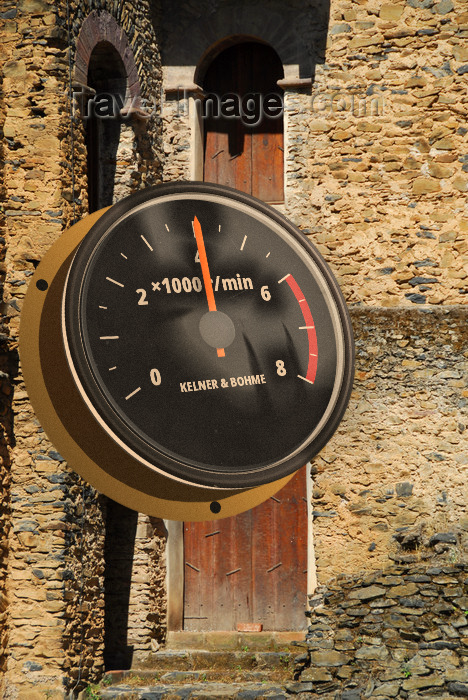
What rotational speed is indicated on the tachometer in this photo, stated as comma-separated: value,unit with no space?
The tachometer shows 4000,rpm
